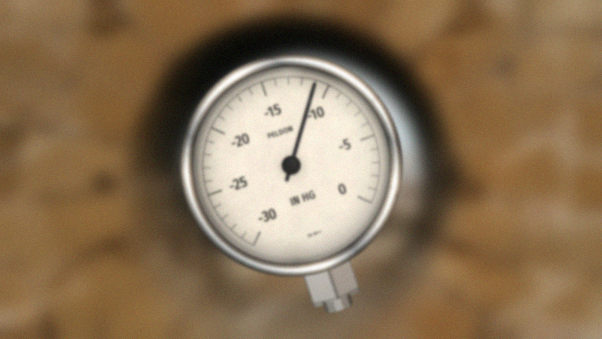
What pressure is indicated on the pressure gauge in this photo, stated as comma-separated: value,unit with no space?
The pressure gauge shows -11,inHg
